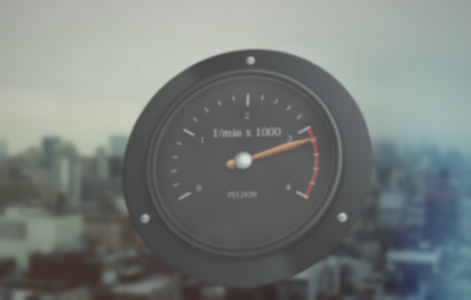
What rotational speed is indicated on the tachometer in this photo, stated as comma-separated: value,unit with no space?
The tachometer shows 3200,rpm
